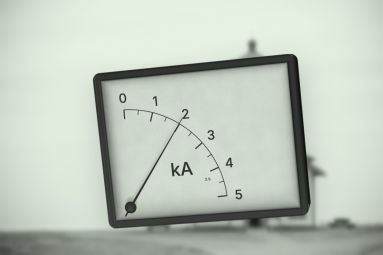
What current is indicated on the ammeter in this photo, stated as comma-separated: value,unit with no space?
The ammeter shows 2,kA
